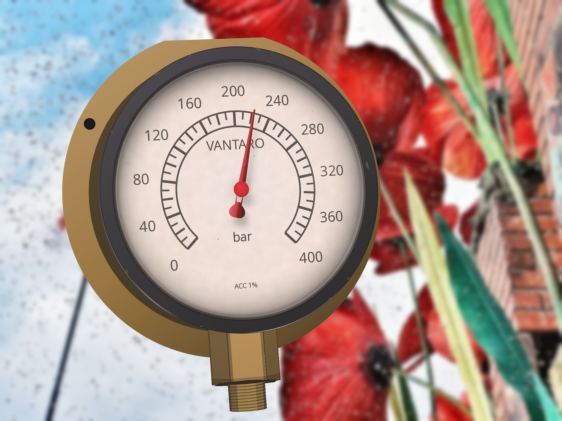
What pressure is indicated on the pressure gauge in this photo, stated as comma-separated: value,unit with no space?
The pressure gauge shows 220,bar
